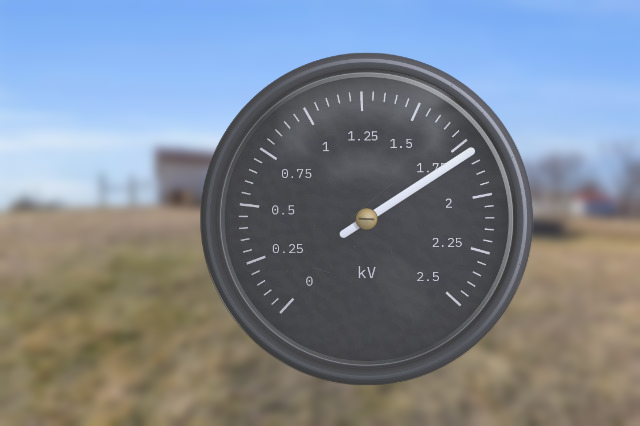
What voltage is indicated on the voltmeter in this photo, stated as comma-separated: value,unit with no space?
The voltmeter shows 1.8,kV
